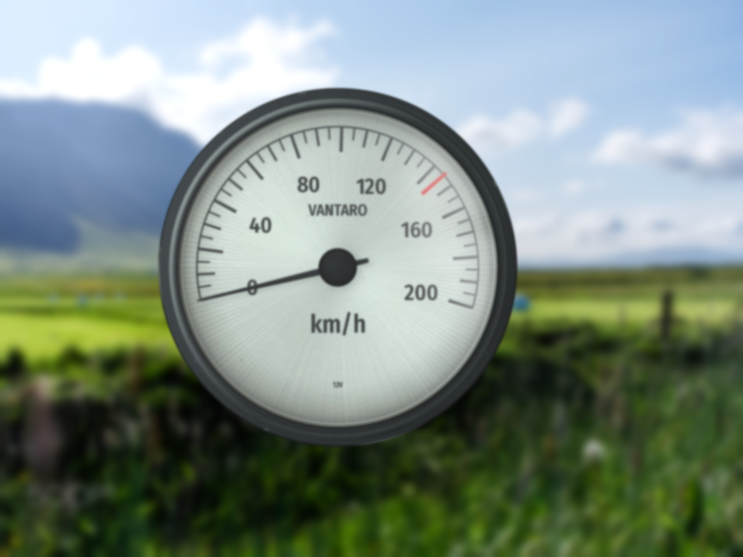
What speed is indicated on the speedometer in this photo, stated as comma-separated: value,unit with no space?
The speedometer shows 0,km/h
